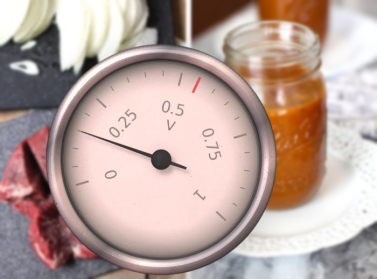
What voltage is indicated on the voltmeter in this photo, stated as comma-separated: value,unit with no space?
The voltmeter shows 0.15,V
